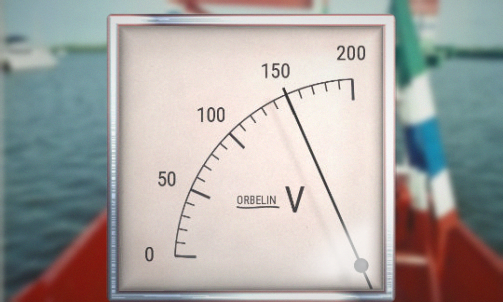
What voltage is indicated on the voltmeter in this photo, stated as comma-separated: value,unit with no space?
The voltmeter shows 150,V
